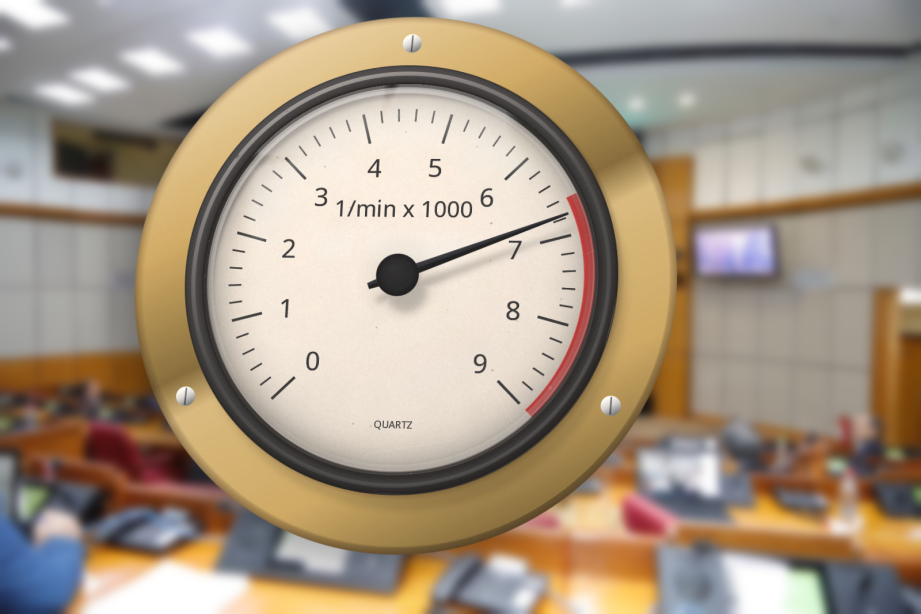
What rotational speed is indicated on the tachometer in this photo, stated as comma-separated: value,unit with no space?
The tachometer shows 6800,rpm
